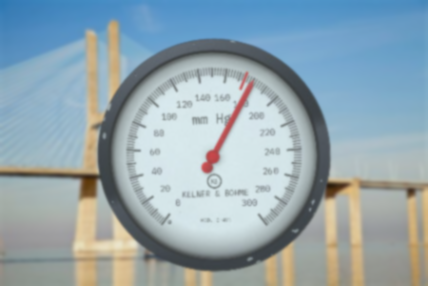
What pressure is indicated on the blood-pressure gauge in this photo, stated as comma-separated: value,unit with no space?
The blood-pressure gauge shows 180,mmHg
